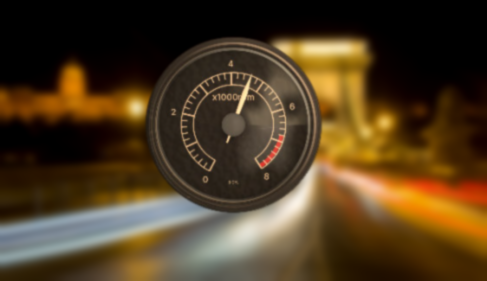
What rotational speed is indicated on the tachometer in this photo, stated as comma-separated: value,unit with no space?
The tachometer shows 4600,rpm
